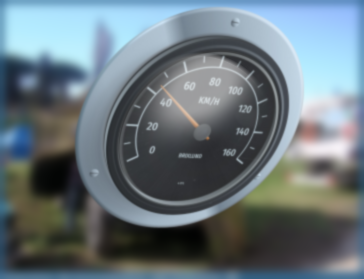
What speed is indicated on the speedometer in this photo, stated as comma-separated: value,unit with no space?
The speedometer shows 45,km/h
